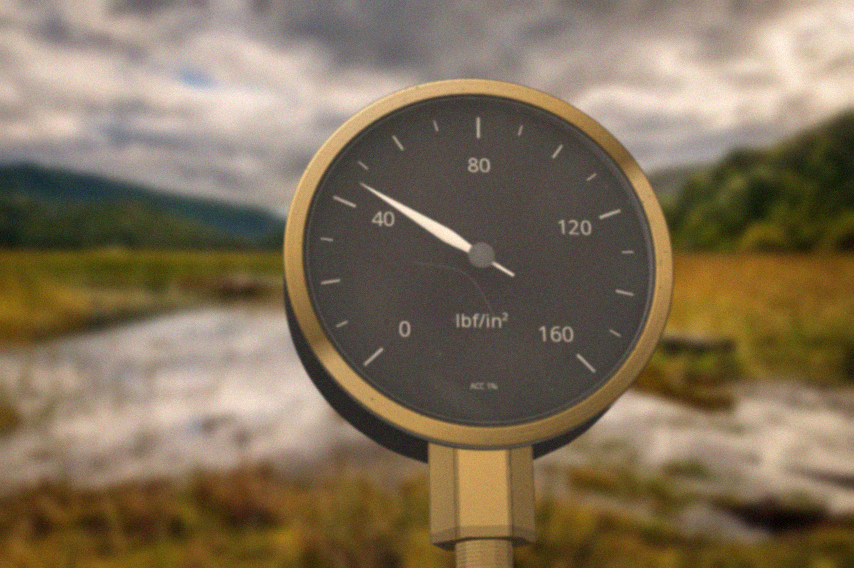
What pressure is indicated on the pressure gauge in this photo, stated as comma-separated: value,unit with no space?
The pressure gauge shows 45,psi
